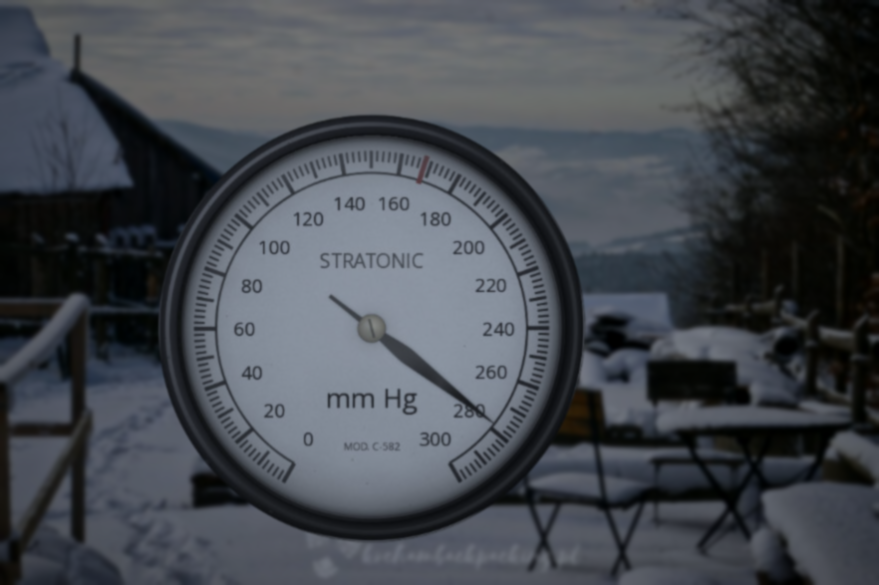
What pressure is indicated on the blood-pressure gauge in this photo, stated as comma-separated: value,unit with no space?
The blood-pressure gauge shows 278,mmHg
